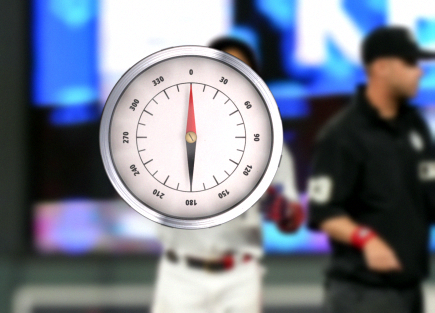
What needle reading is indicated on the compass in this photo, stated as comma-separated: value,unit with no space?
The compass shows 0,°
